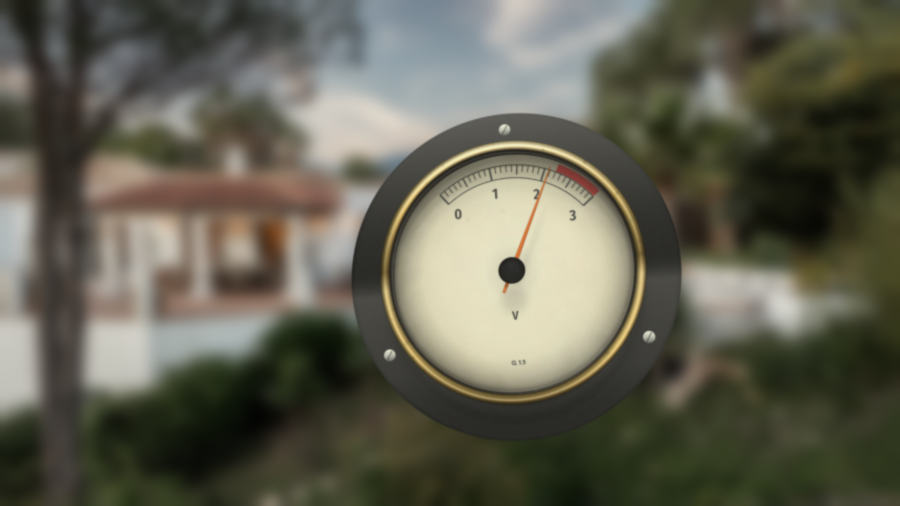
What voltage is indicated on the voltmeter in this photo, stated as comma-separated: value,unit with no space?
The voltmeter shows 2.1,V
